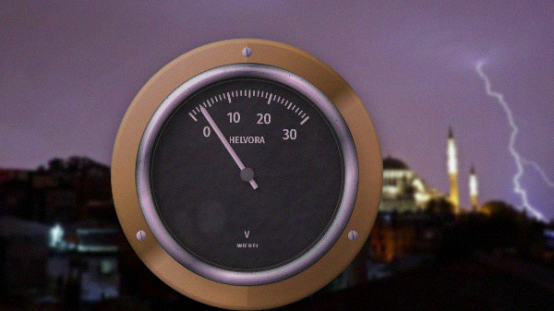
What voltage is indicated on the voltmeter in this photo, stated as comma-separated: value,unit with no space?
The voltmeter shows 3,V
